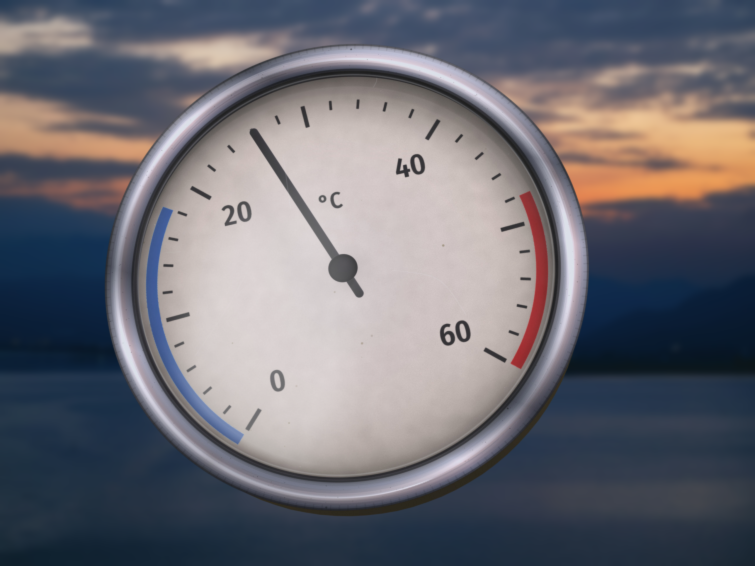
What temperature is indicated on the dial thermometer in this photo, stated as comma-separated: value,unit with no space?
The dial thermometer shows 26,°C
